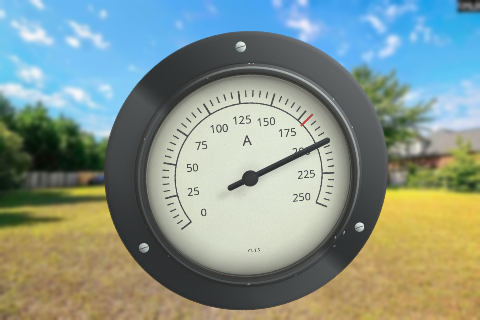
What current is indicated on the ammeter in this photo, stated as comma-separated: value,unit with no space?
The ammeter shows 200,A
